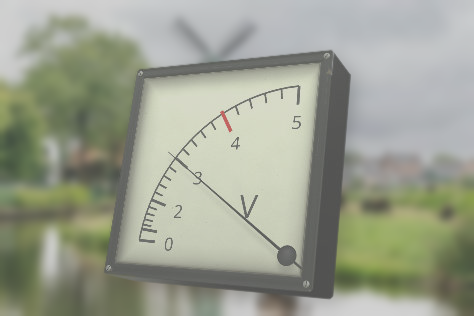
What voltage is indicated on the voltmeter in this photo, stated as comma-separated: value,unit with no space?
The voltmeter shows 3,V
